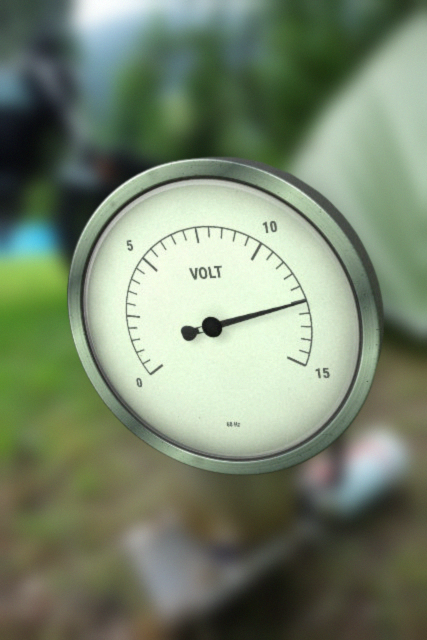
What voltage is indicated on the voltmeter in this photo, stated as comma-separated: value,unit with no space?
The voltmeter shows 12.5,V
